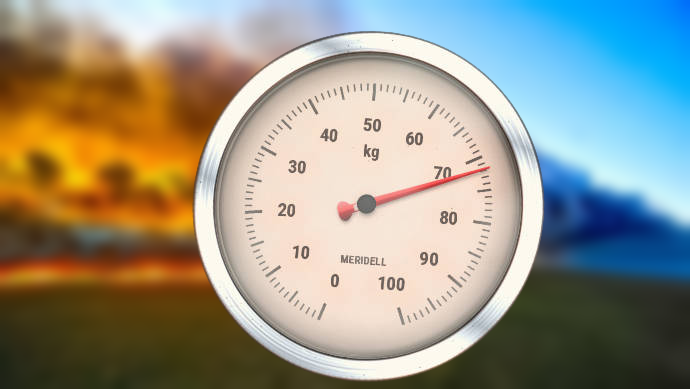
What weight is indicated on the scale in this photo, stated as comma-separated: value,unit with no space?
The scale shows 72,kg
